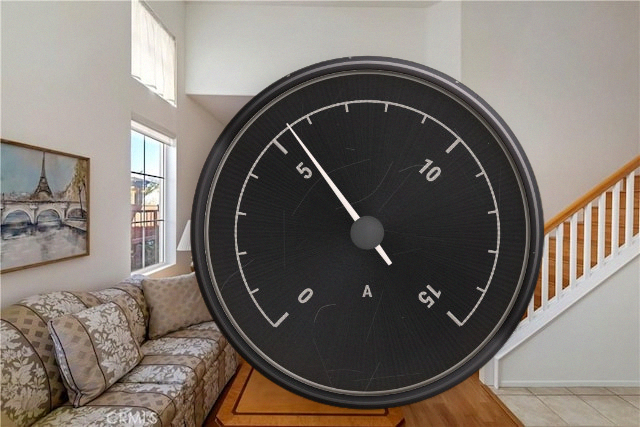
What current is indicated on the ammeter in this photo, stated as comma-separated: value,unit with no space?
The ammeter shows 5.5,A
